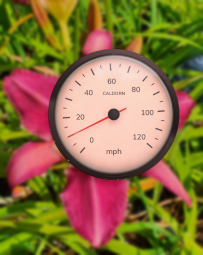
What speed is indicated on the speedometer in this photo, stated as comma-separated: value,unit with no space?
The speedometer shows 10,mph
